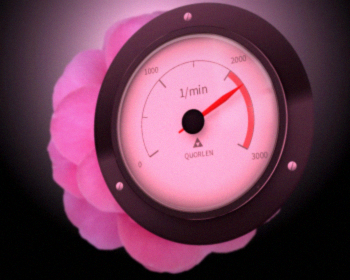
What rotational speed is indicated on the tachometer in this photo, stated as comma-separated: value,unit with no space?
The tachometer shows 2250,rpm
